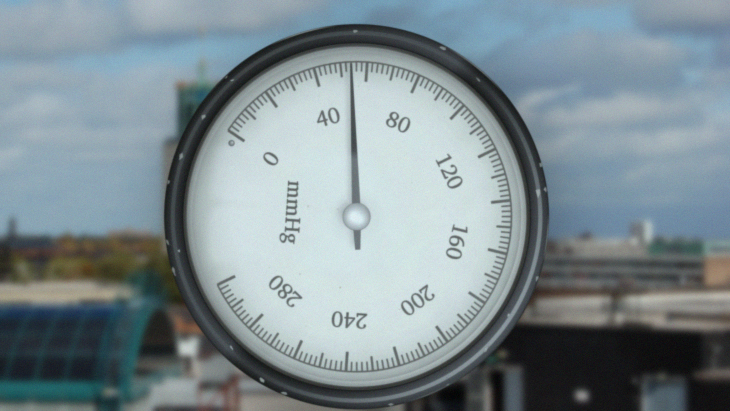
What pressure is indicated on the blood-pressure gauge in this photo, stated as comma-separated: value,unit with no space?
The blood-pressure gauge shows 54,mmHg
